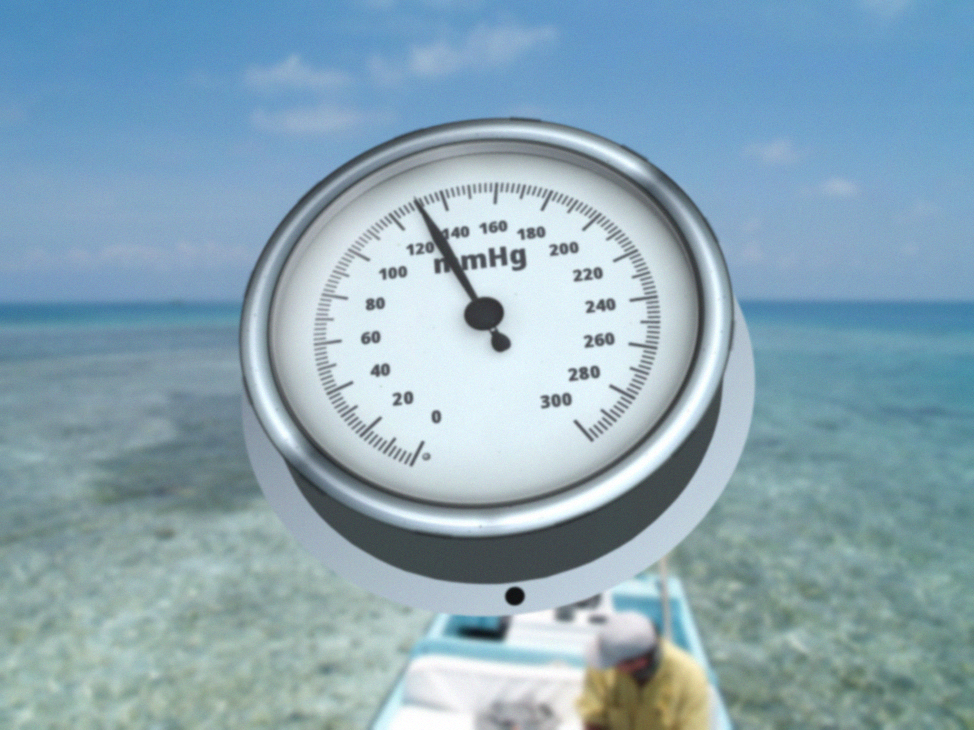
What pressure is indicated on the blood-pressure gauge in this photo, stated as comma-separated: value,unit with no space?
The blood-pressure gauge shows 130,mmHg
